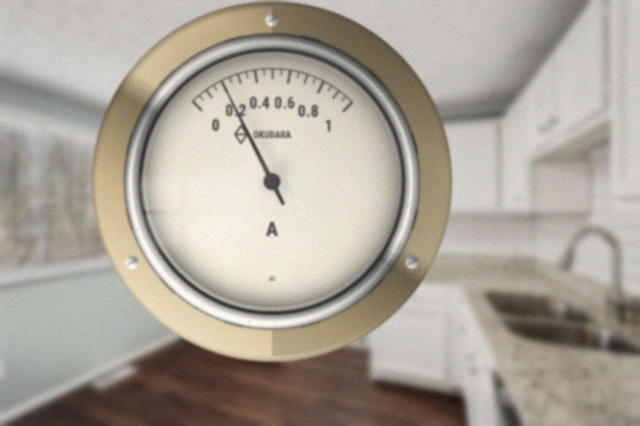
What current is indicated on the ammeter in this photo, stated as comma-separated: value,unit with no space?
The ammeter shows 0.2,A
